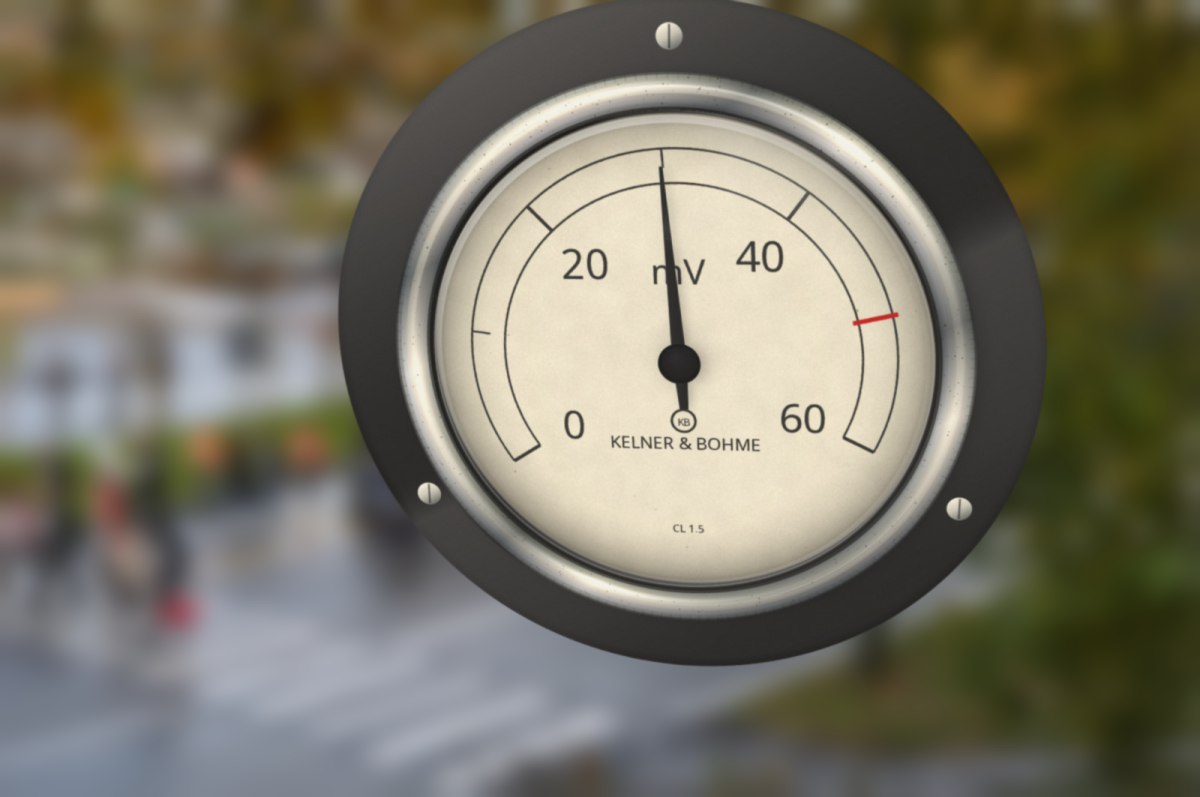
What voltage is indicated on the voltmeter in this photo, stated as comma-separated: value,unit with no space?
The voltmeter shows 30,mV
